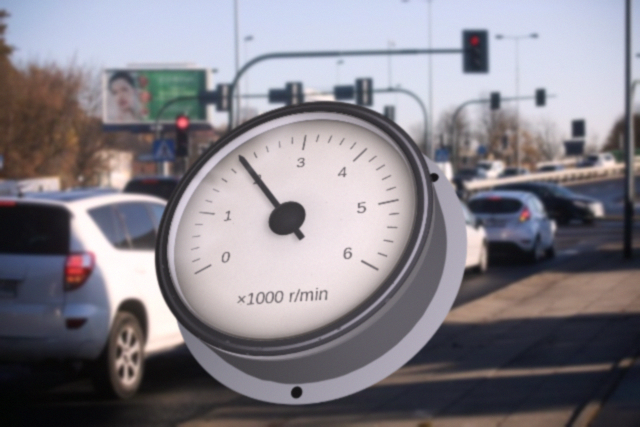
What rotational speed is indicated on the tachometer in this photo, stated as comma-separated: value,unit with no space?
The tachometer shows 2000,rpm
